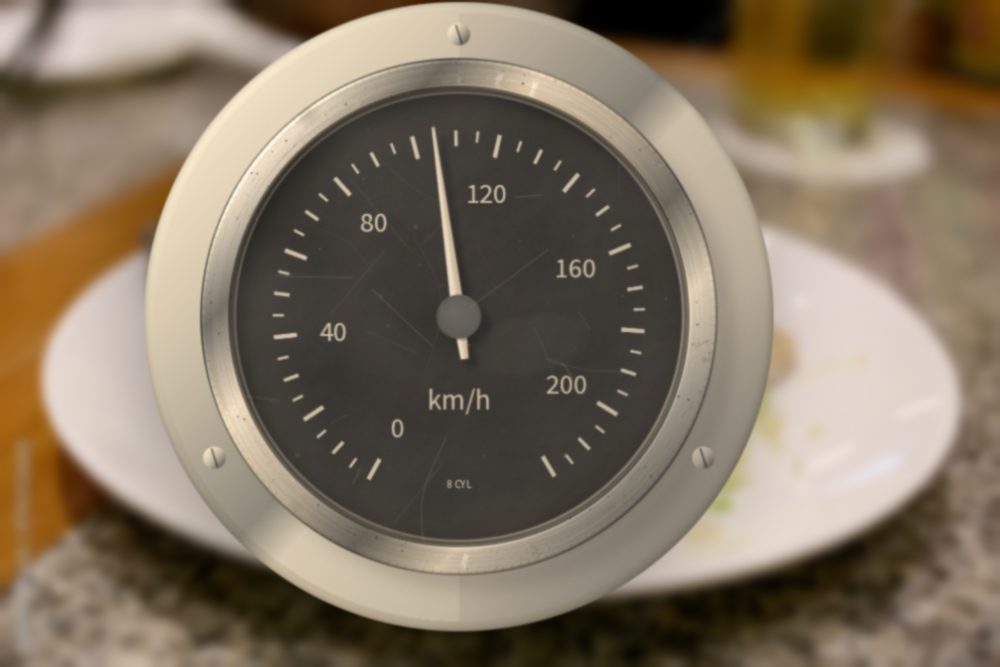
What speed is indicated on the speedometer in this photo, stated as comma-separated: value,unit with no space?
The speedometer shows 105,km/h
